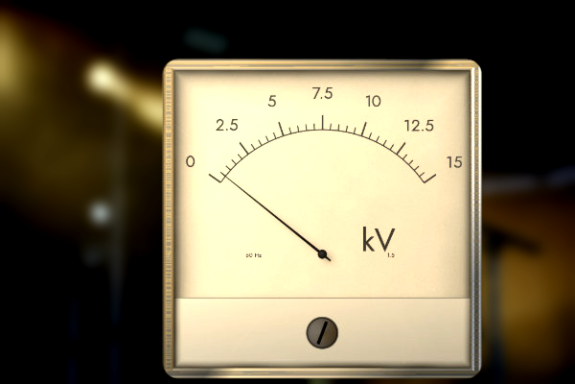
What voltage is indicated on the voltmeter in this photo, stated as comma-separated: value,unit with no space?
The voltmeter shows 0.5,kV
